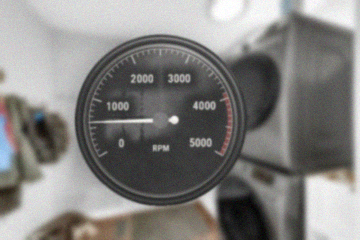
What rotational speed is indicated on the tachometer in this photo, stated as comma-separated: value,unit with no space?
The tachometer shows 600,rpm
